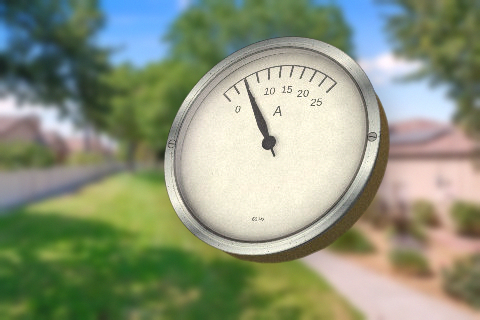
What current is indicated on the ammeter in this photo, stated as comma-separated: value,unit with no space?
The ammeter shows 5,A
